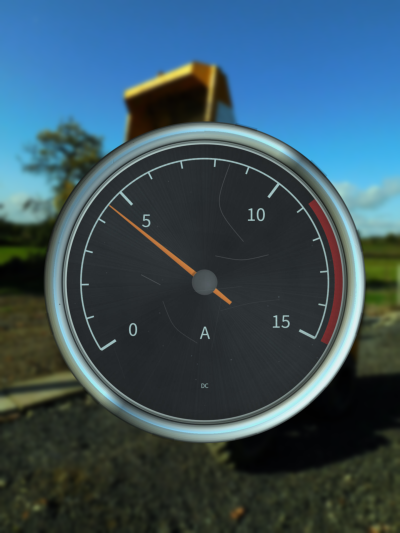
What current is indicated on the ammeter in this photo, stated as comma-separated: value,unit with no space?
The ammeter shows 4.5,A
